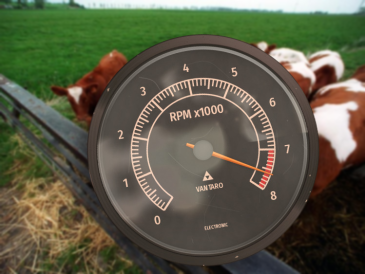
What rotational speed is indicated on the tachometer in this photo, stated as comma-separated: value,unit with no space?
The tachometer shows 7600,rpm
